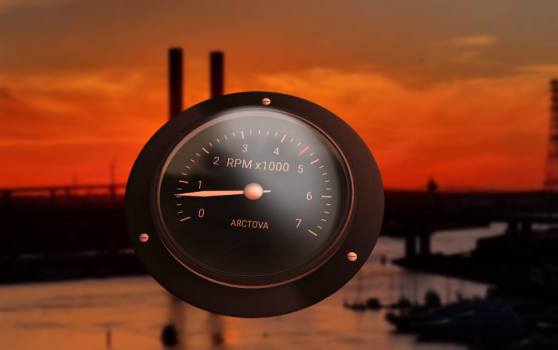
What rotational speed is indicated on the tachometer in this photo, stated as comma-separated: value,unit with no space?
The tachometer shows 600,rpm
